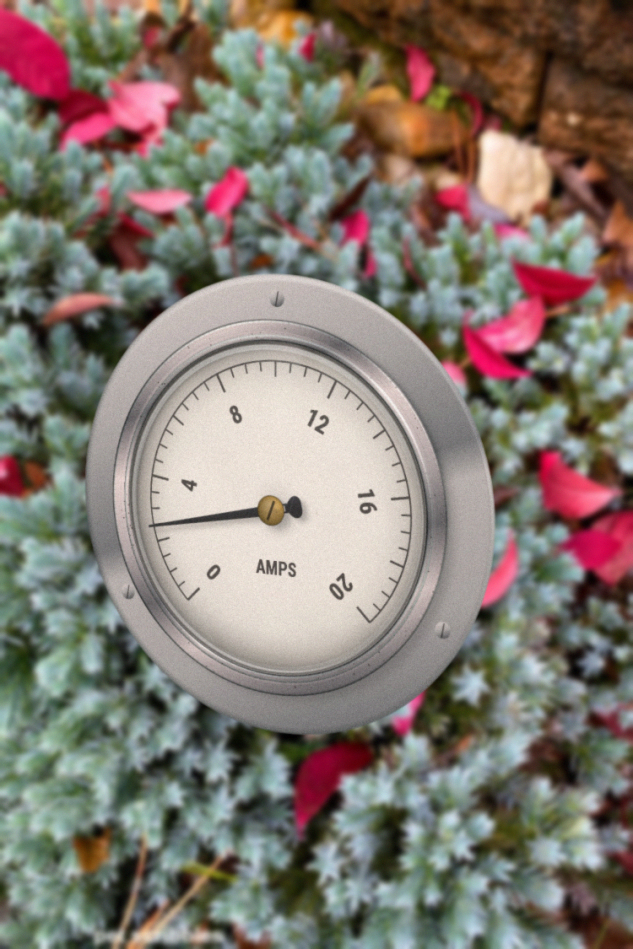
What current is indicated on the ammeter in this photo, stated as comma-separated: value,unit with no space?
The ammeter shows 2.5,A
